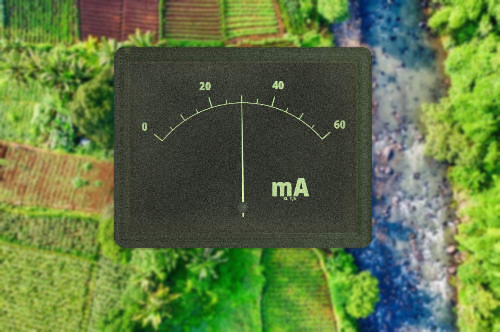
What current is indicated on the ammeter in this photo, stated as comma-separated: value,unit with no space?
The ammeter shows 30,mA
